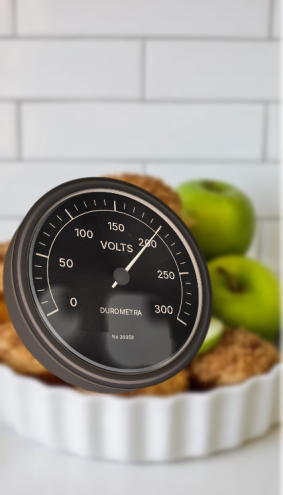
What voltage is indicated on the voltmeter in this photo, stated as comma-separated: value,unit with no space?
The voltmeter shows 200,V
